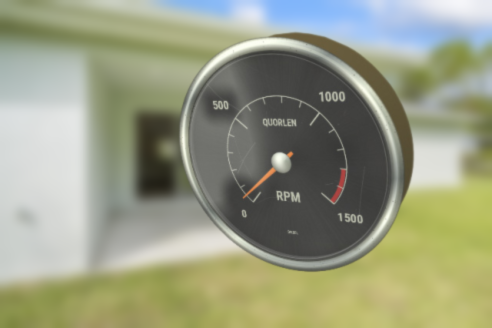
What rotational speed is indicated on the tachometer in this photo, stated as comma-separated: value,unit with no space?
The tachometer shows 50,rpm
